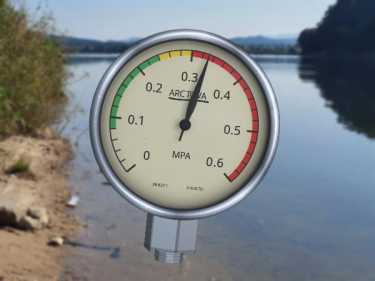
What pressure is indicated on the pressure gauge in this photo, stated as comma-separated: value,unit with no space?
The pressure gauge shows 0.33,MPa
